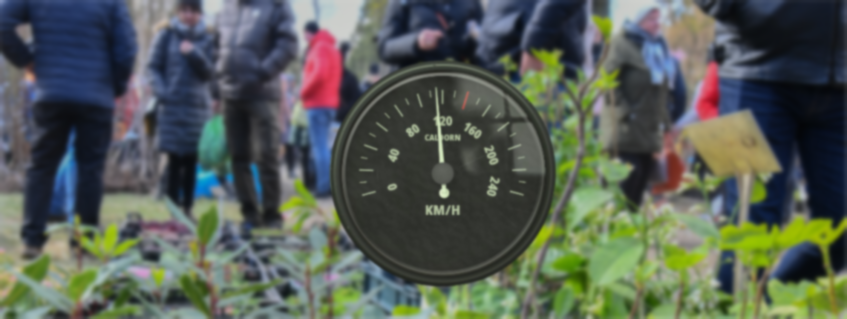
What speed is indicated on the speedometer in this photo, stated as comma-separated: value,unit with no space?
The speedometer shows 115,km/h
